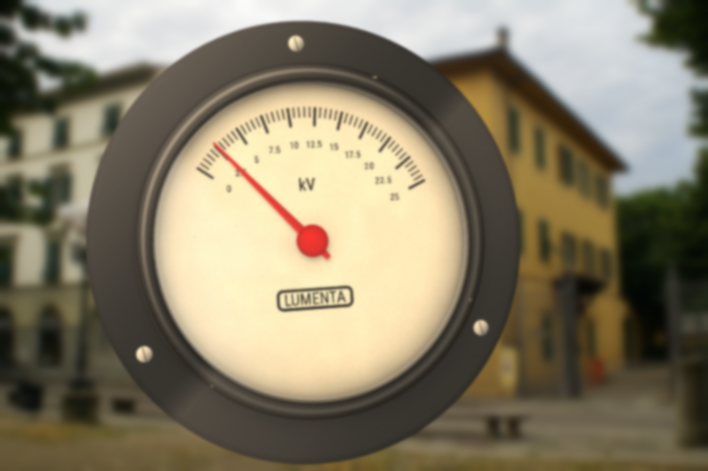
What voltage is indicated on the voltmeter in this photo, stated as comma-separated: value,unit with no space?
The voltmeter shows 2.5,kV
